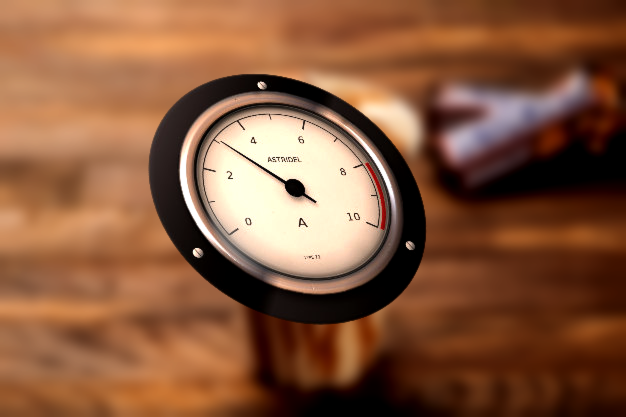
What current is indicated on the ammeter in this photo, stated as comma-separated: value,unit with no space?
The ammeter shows 3,A
